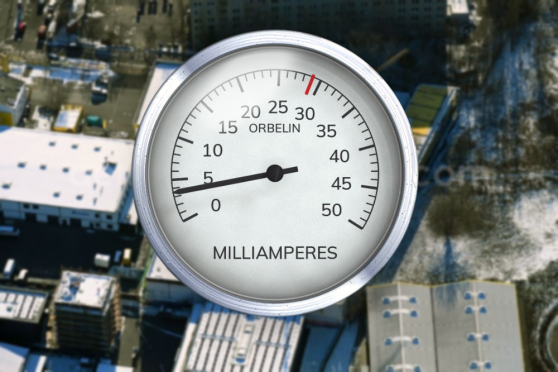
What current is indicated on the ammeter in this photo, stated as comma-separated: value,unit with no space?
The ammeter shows 3.5,mA
